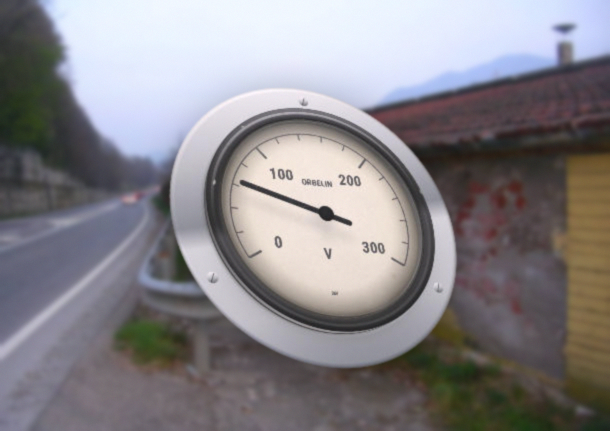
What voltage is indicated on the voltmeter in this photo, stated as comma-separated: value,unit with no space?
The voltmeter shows 60,V
